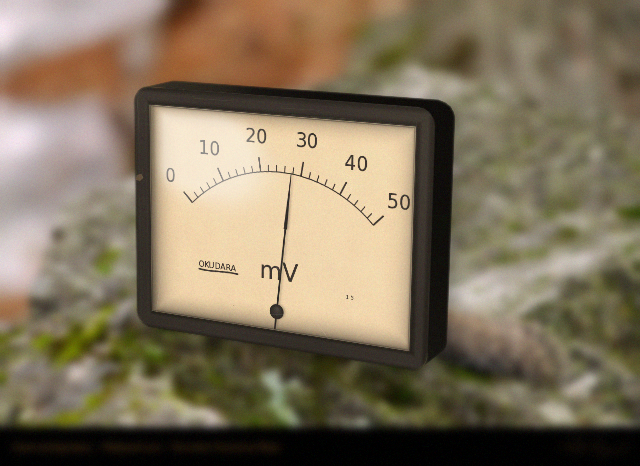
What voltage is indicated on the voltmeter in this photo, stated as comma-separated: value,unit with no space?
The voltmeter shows 28,mV
